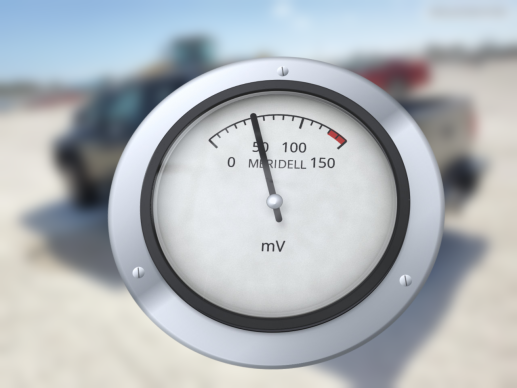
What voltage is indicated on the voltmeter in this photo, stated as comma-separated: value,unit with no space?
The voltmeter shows 50,mV
